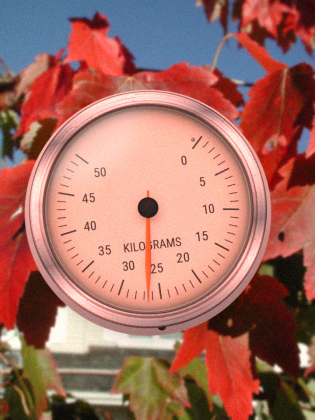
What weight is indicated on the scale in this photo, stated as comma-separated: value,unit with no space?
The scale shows 26.5,kg
